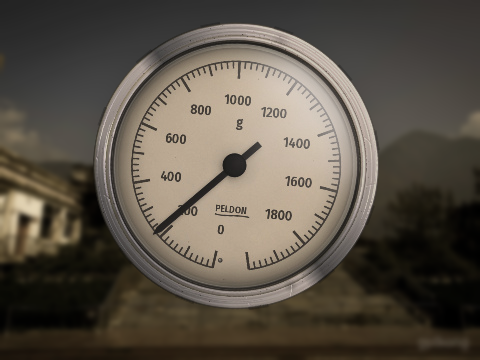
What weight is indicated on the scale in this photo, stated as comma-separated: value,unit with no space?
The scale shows 220,g
